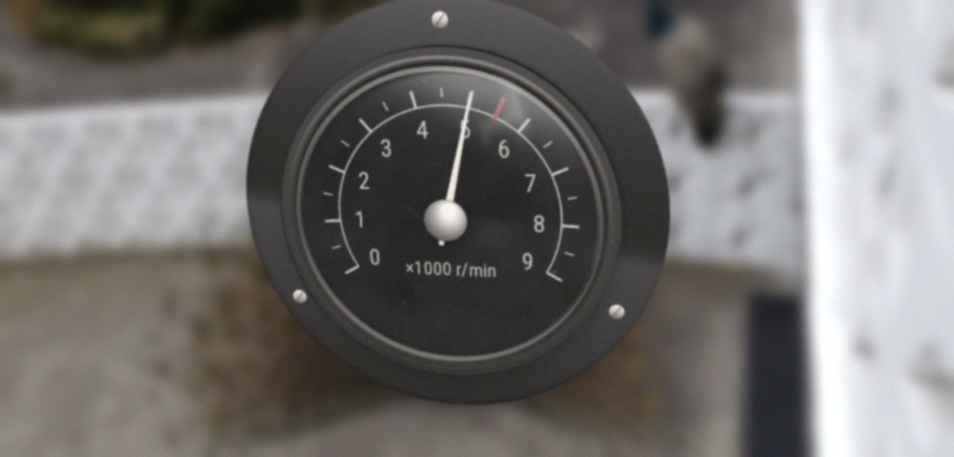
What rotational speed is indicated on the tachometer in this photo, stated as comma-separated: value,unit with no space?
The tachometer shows 5000,rpm
